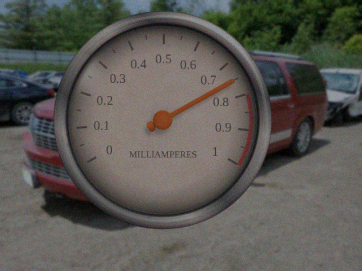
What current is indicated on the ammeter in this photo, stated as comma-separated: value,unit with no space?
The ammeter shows 0.75,mA
